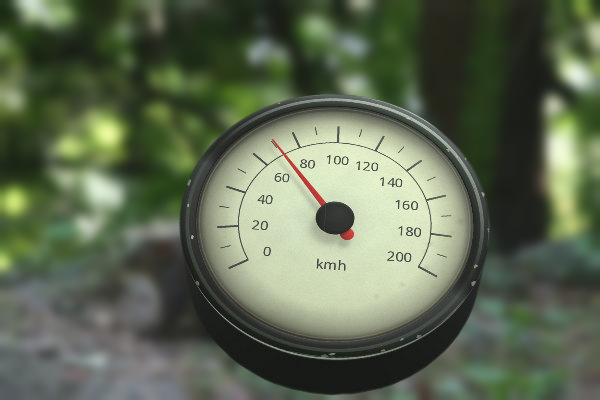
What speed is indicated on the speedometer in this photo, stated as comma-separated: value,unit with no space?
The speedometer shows 70,km/h
